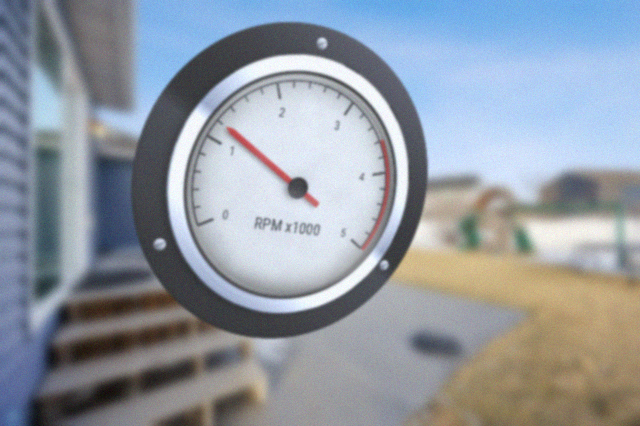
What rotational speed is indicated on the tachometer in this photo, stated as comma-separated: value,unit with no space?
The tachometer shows 1200,rpm
